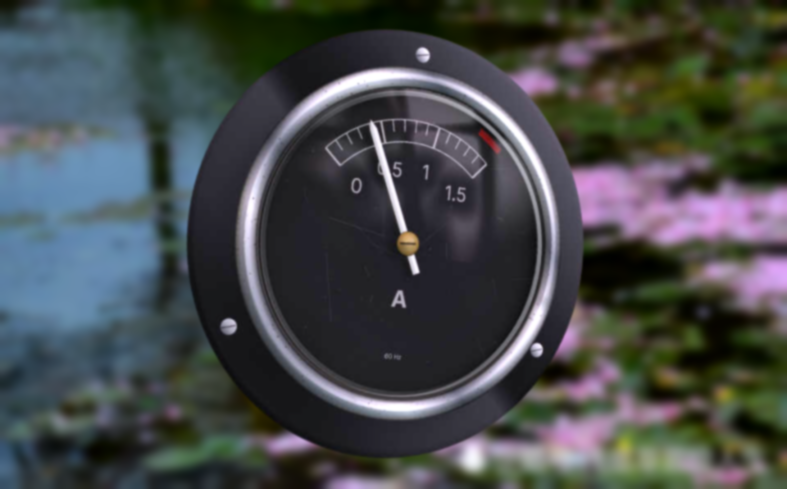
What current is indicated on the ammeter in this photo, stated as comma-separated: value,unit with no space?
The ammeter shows 0.4,A
